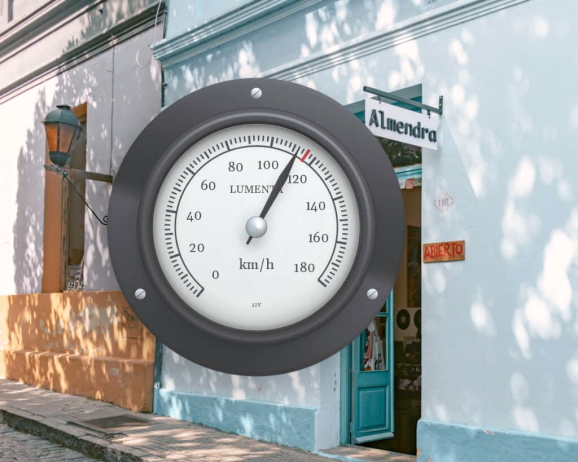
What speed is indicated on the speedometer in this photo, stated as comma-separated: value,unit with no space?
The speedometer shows 112,km/h
